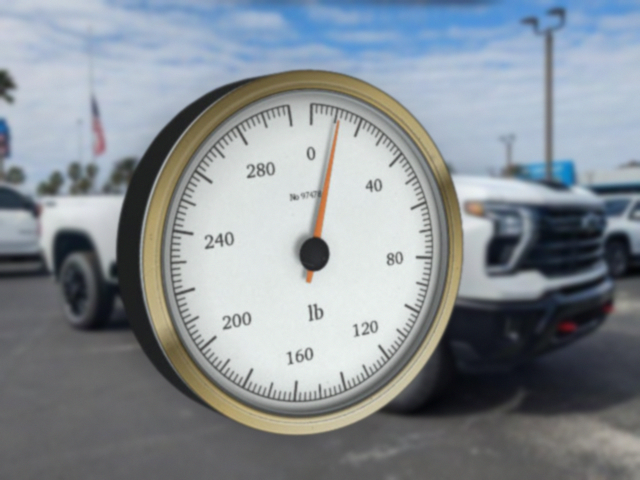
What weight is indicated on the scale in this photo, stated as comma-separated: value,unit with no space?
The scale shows 10,lb
